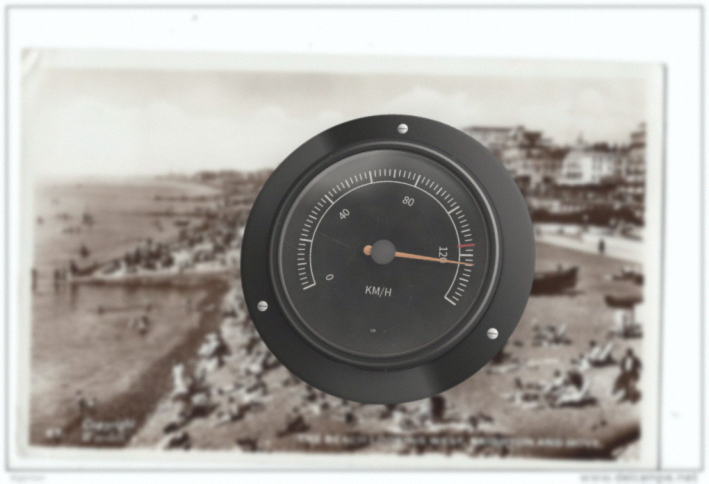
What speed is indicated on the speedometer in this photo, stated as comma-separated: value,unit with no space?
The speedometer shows 124,km/h
